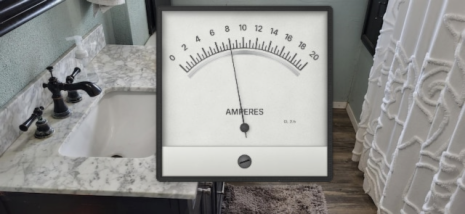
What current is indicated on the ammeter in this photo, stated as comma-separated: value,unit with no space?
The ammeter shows 8,A
